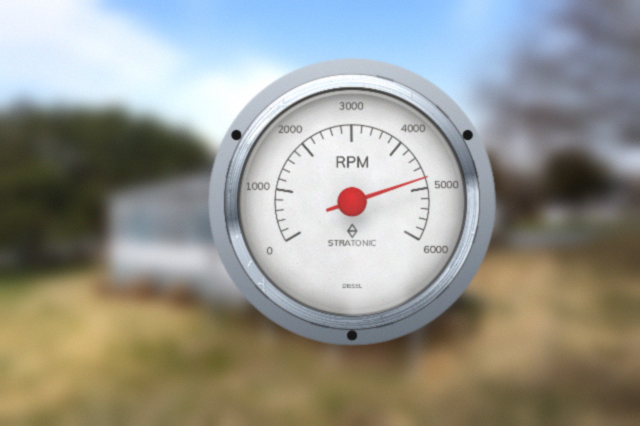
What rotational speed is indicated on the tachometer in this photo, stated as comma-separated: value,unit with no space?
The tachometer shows 4800,rpm
